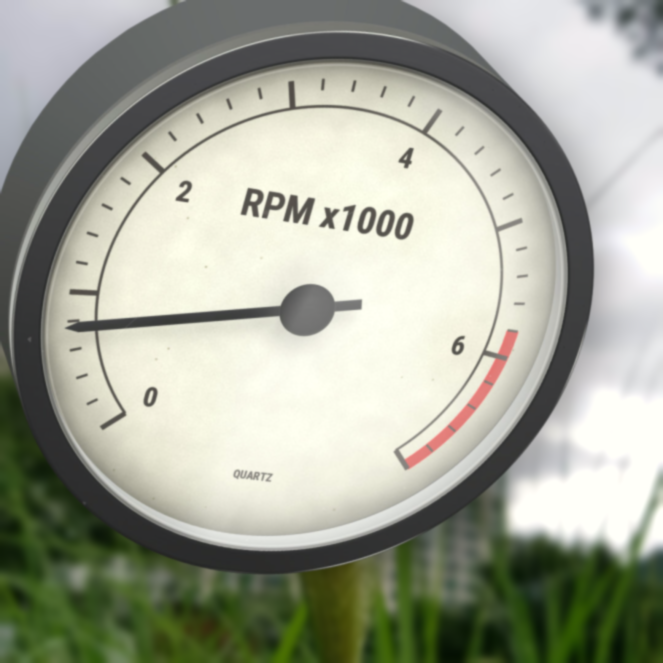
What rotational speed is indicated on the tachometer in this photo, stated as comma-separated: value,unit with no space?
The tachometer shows 800,rpm
